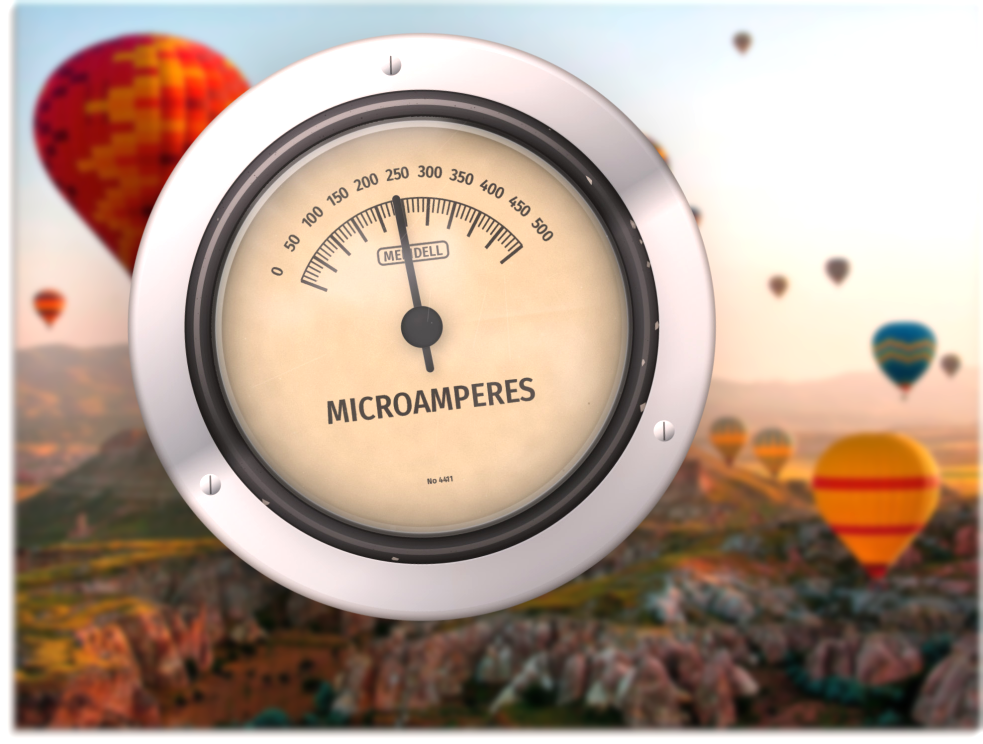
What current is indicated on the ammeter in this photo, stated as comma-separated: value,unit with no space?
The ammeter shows 240,µA
